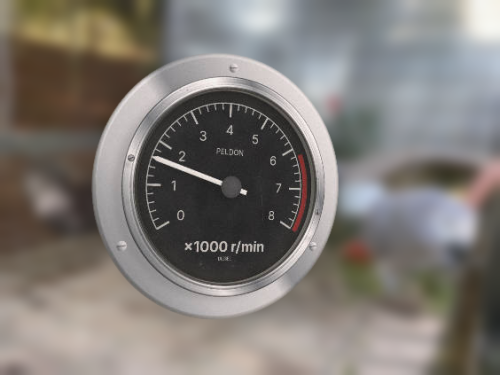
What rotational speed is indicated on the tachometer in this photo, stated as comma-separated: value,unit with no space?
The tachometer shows 1600,rpm
